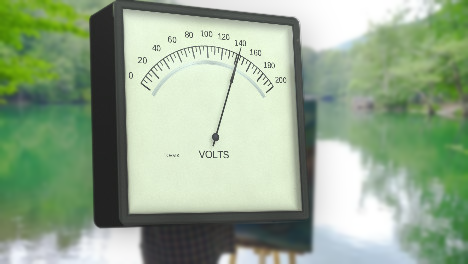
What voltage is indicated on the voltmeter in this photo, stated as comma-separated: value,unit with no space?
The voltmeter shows 140,V
